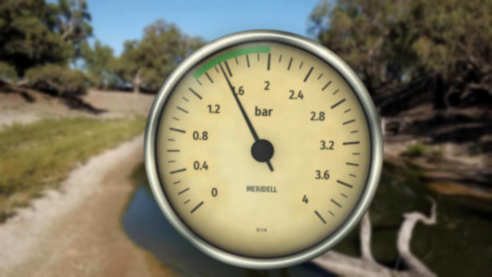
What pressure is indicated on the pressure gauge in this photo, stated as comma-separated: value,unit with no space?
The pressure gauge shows 1.55,bar
